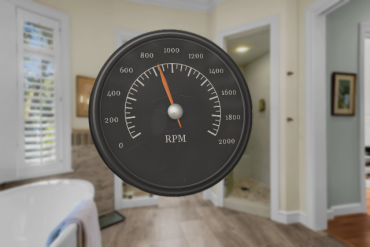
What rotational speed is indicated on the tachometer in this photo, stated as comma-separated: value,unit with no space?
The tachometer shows 850,rpm
